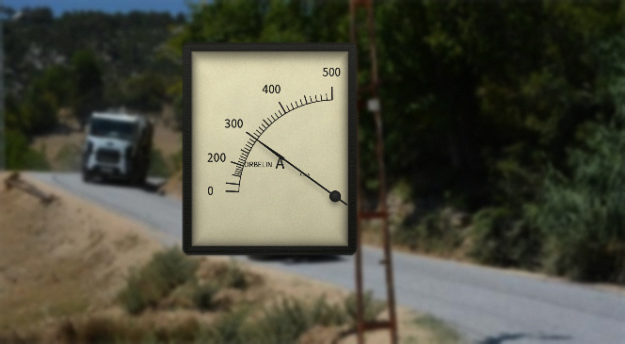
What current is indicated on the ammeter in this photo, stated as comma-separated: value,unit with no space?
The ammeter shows 300,A
